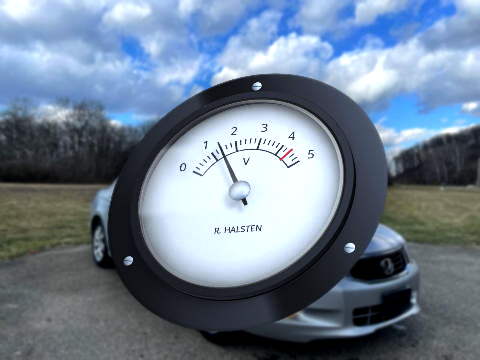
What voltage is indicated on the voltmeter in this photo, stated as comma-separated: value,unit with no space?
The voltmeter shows 1.4,V
